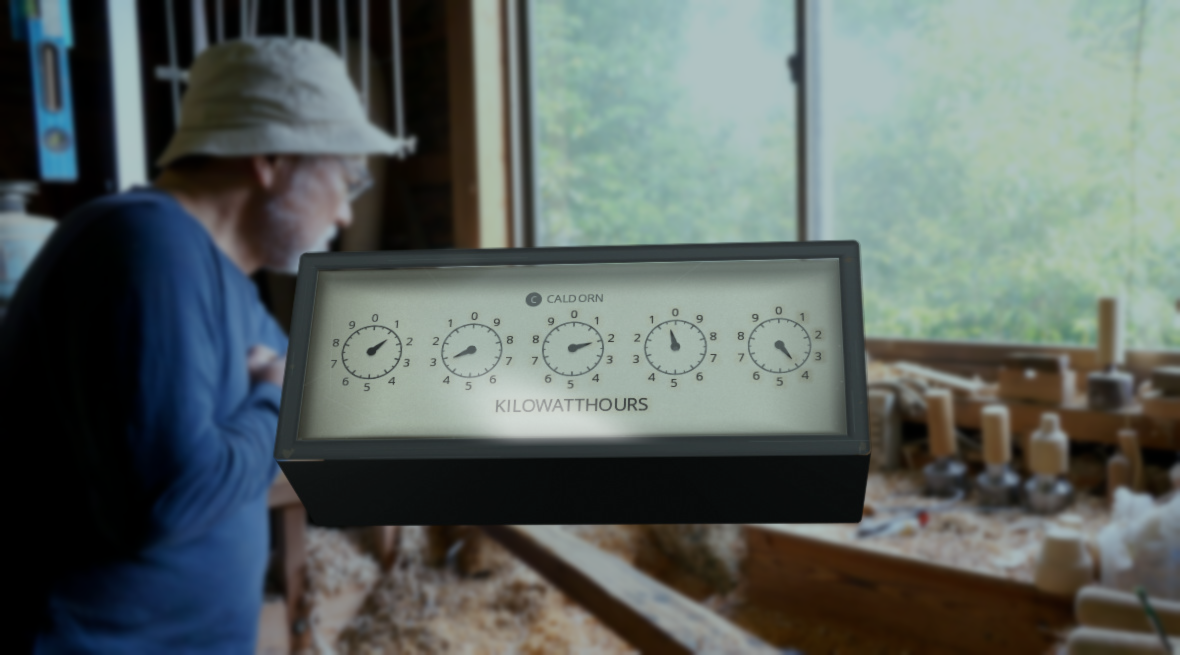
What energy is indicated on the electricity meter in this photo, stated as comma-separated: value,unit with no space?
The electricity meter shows 13204,kWh
